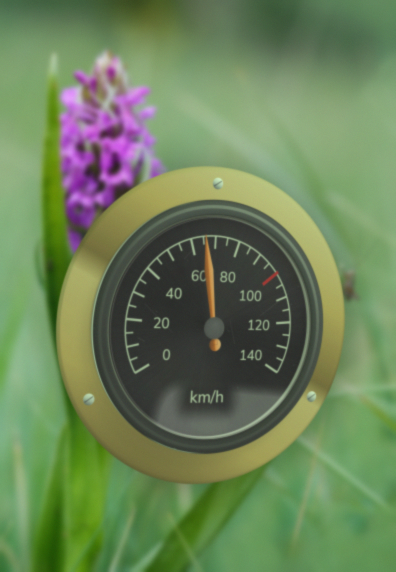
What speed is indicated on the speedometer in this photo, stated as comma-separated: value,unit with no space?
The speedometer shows 65,km/h
